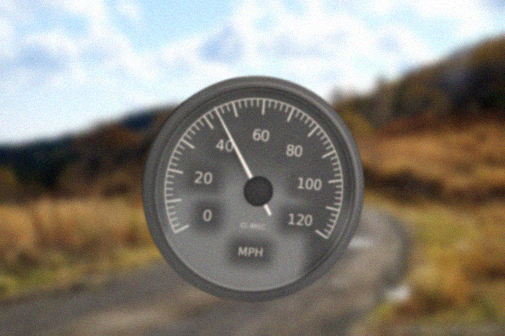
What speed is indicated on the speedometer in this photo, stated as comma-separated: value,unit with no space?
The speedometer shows 44,mph
